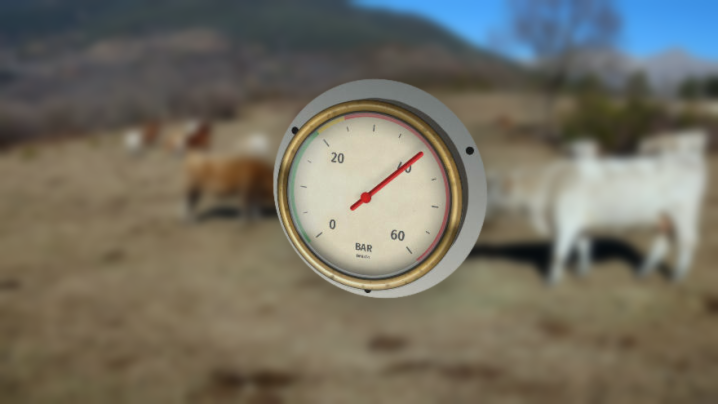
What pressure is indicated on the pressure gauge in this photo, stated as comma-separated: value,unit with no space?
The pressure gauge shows 40,bar
